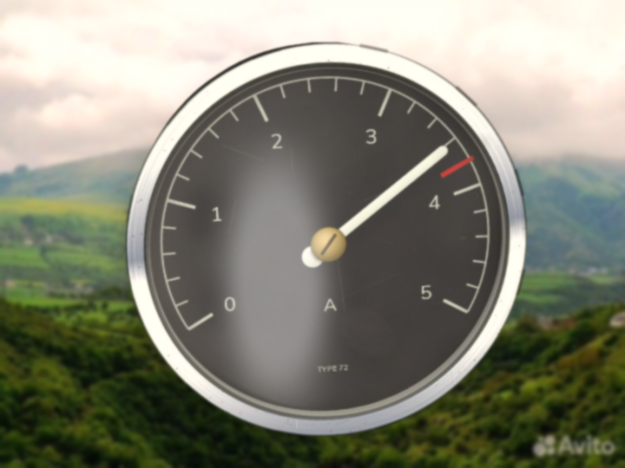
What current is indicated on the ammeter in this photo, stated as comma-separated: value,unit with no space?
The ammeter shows 3.6,A
